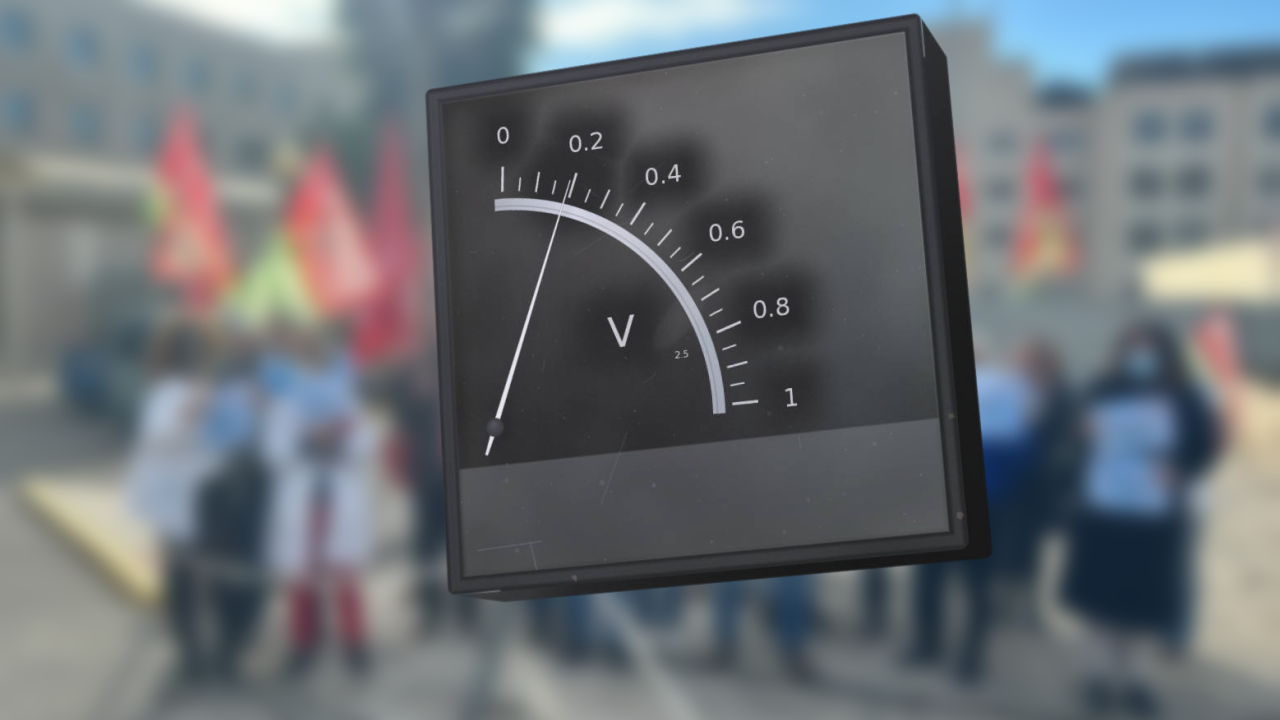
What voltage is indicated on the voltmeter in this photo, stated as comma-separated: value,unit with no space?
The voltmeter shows 0.2,V
